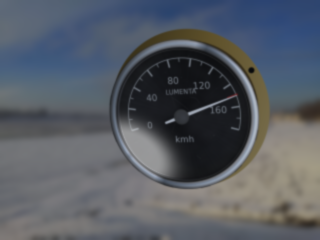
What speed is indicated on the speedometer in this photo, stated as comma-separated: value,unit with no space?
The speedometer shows 150,km/h
